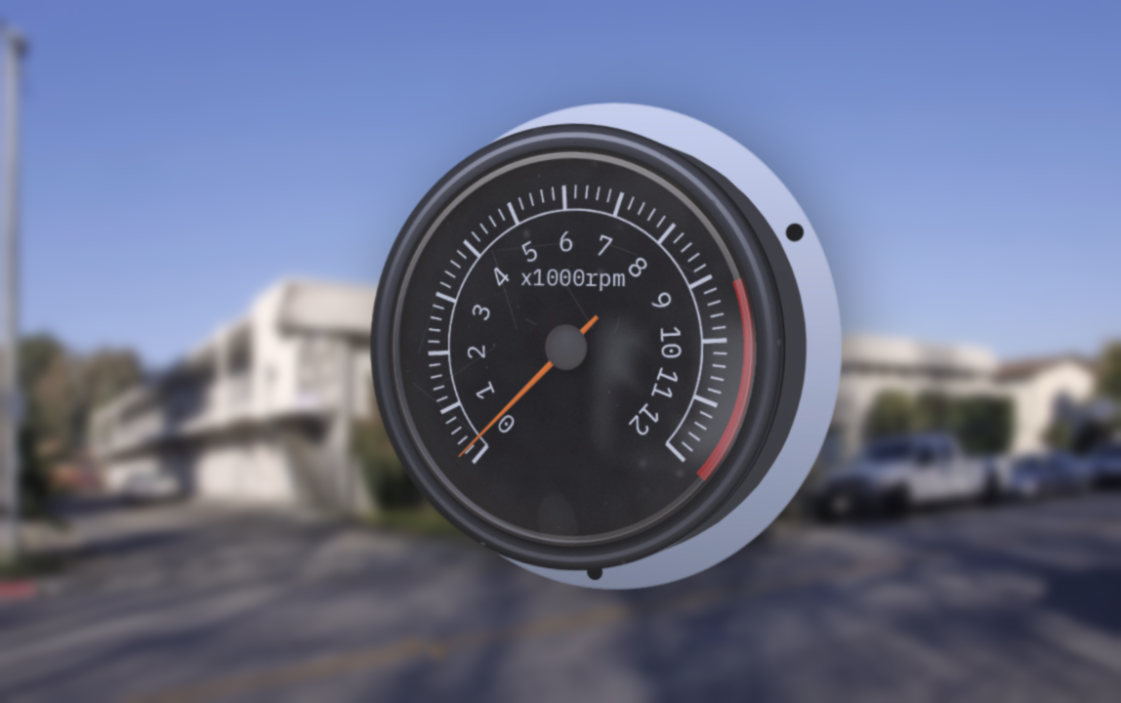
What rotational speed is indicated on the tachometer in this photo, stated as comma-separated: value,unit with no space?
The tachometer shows 200,rpm
